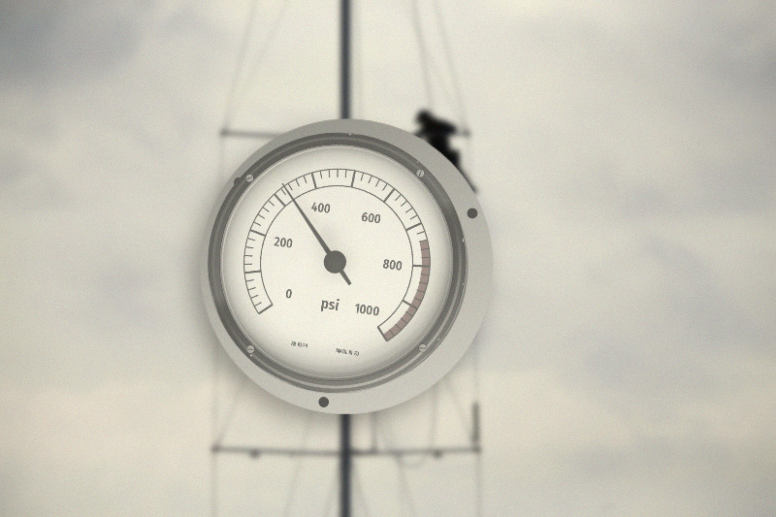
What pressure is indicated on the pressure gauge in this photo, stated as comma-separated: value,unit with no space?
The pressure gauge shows 330,psi
